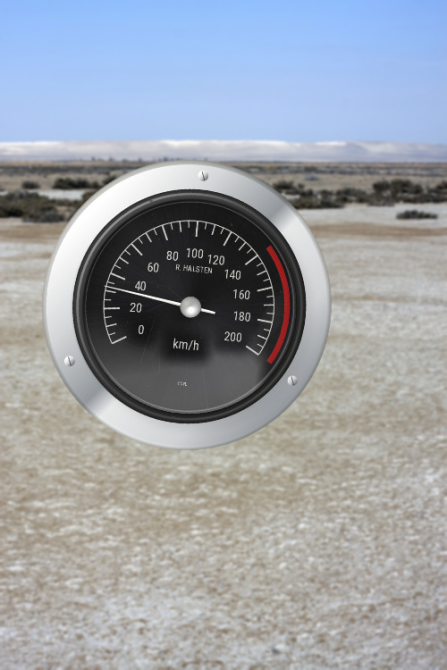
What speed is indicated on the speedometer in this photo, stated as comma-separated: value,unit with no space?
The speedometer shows 32.5,km/h
